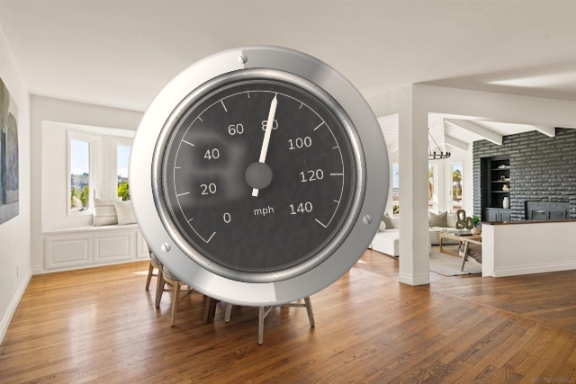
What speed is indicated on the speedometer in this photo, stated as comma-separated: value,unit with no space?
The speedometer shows 80,mph
